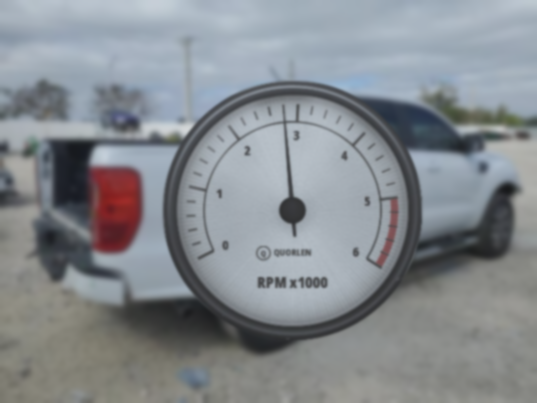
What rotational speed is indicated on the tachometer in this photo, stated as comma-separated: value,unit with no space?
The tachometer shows 2800,rpm
